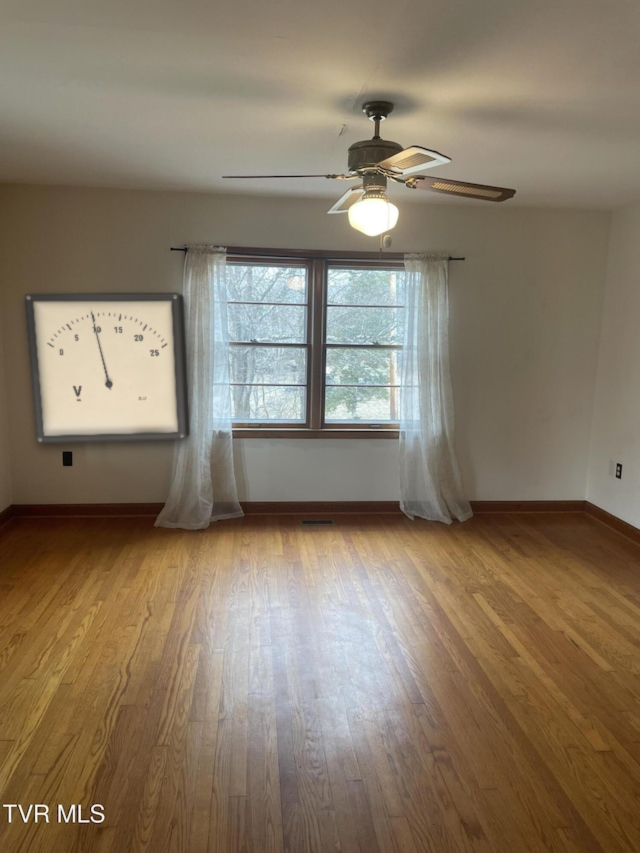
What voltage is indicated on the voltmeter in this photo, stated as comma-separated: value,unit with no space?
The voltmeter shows 10,V
